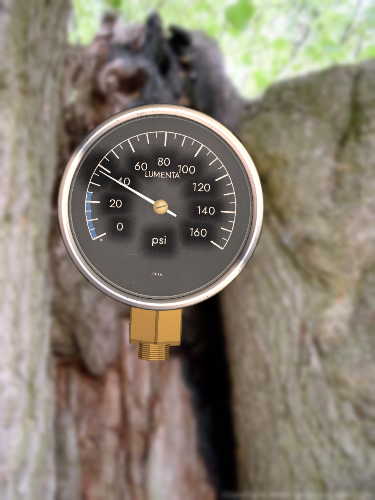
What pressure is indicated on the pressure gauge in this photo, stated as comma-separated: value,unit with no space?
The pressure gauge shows 37.5,psi
